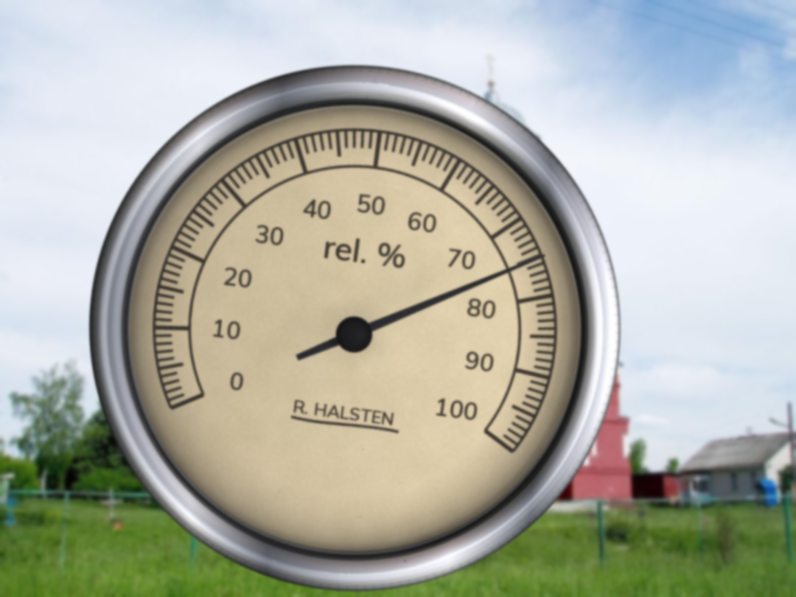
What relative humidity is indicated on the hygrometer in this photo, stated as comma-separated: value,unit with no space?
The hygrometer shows 75,%
